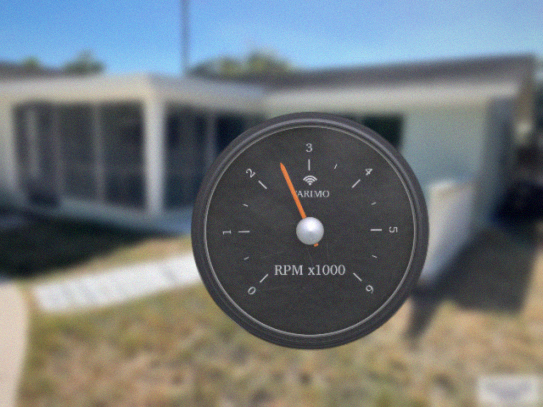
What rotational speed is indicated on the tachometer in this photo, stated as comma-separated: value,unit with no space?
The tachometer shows 2500,rpm
